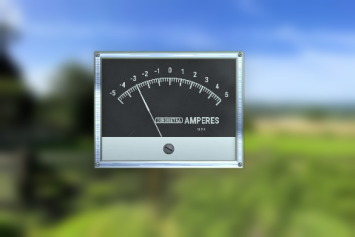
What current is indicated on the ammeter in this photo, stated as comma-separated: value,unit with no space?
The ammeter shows -3,A
